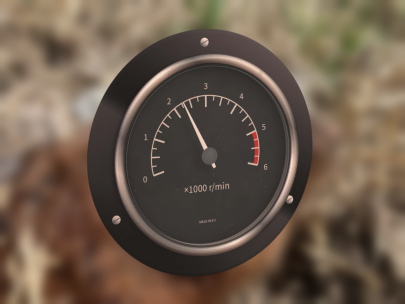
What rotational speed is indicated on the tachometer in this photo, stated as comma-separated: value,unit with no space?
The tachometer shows 2250,rpm
